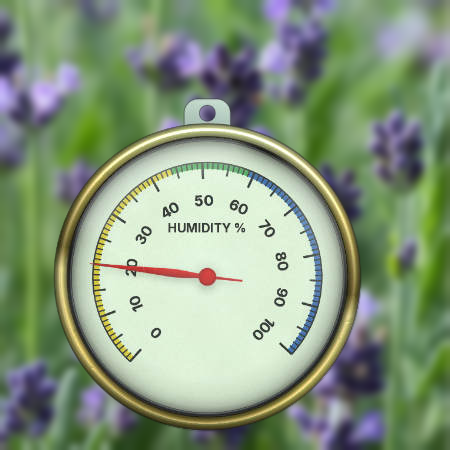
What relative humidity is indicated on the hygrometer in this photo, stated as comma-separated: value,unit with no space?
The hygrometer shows 20,%
